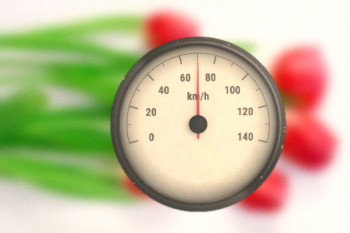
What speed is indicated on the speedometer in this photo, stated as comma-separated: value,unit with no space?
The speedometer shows 70,km/h
